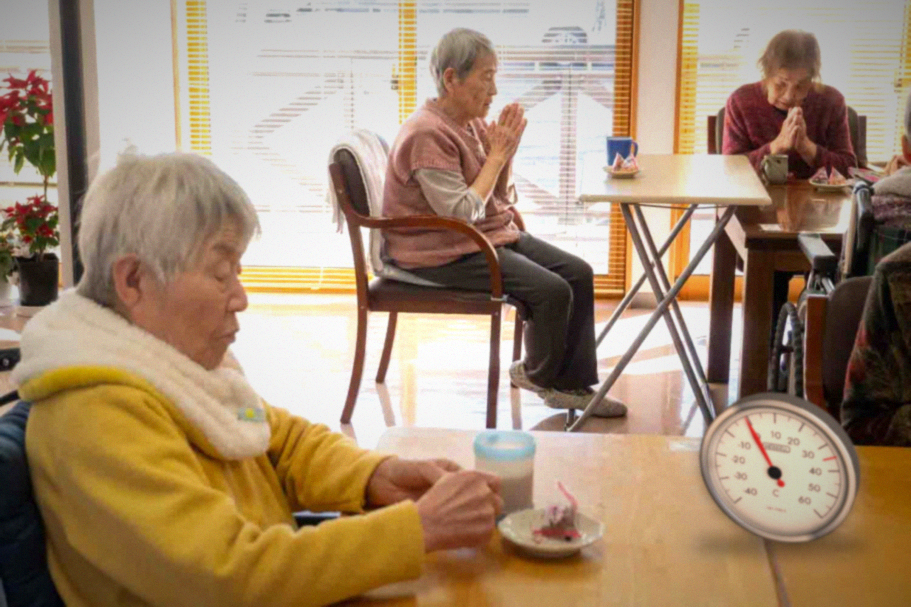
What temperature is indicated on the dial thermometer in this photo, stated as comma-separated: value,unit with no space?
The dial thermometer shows 0,°C
